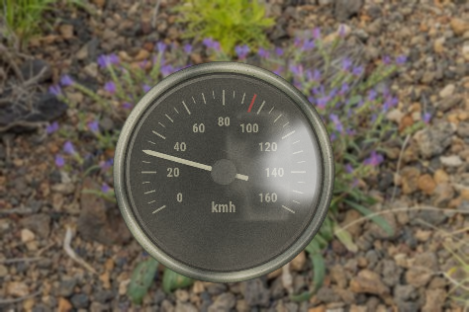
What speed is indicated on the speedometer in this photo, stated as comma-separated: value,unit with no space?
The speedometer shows 30,km/h
